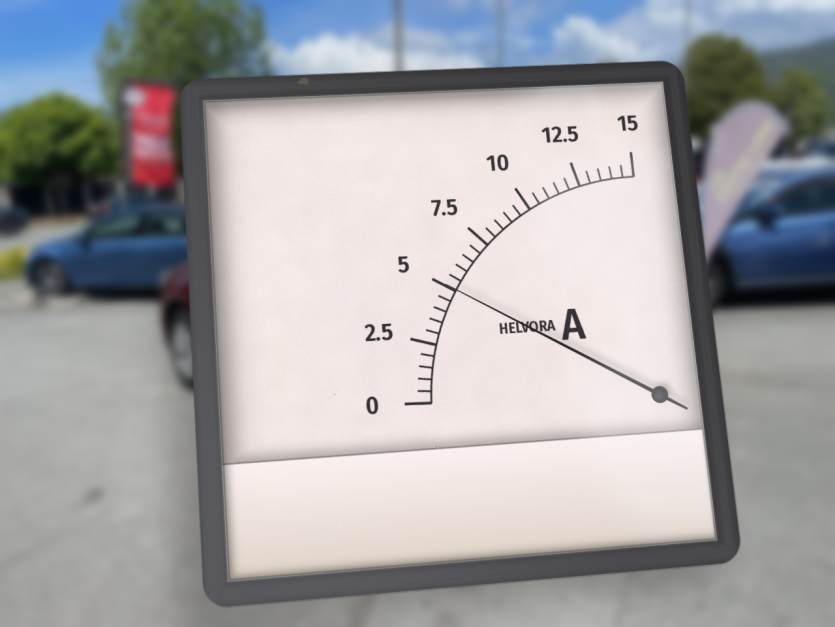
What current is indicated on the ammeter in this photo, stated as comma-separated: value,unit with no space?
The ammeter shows 5,A
